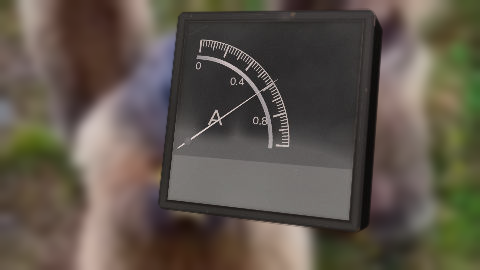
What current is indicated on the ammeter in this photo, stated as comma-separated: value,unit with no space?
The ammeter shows 0.6,A
